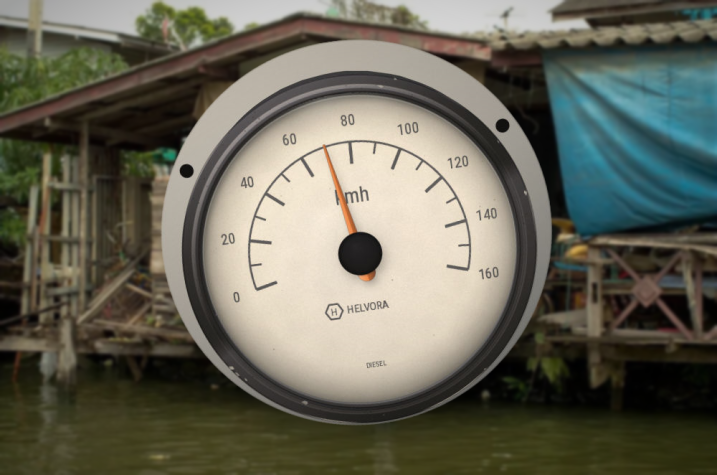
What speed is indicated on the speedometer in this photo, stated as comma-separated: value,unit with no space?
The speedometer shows 70,km/h
